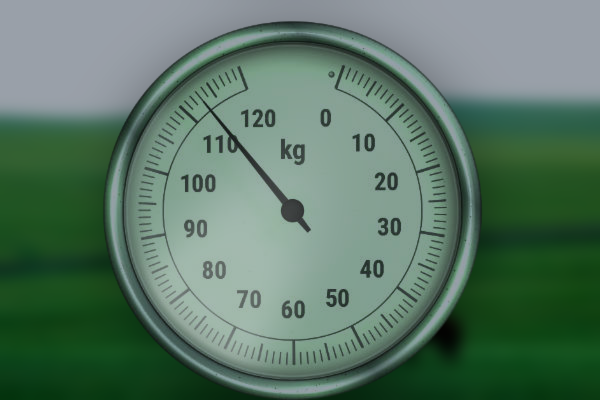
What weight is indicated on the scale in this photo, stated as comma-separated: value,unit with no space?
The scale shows 113,kg
